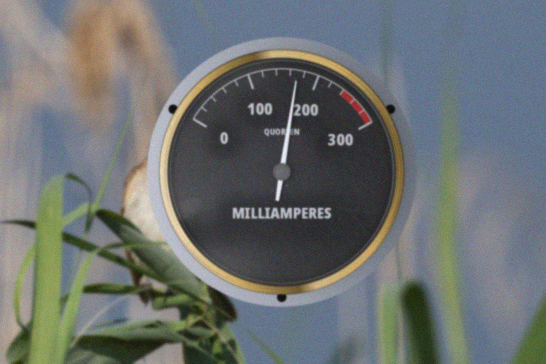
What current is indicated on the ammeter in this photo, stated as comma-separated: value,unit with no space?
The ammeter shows 170,mA
